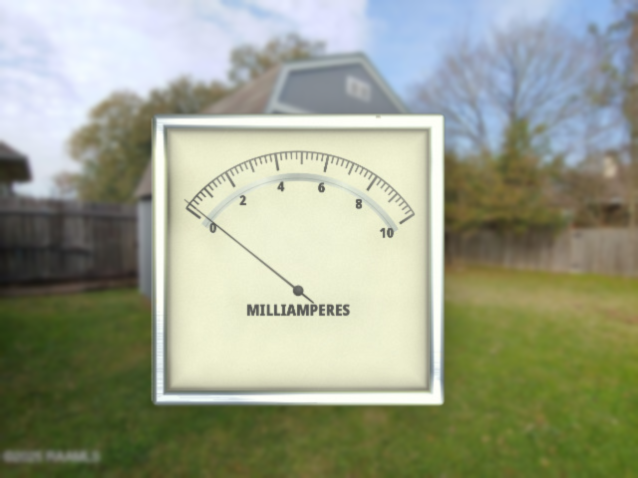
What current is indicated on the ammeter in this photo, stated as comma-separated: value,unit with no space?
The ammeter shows 0.2,mA
